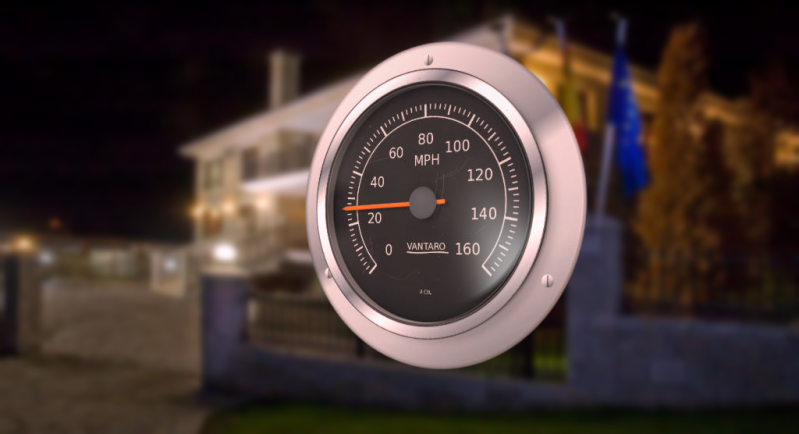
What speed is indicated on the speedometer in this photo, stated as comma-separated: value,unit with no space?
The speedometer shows 26,mph
